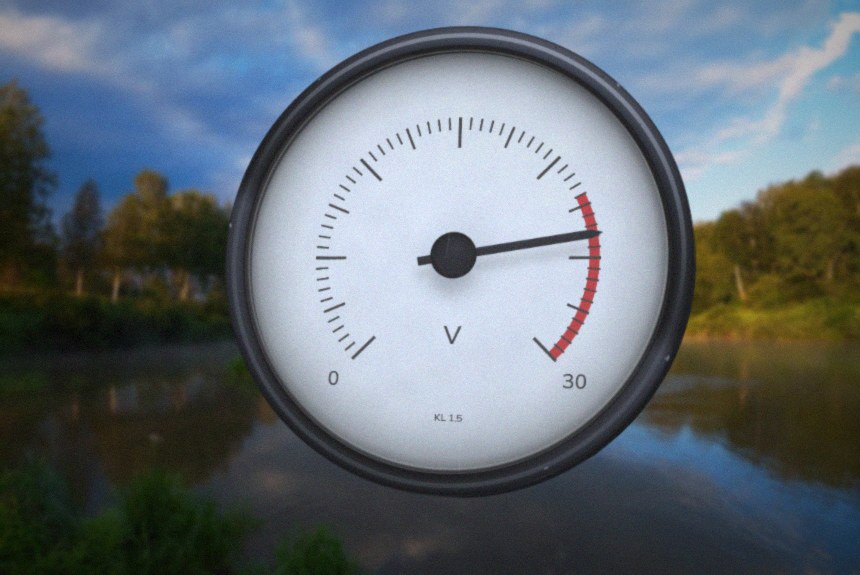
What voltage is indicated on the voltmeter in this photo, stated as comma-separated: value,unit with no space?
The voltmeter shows 24,V
